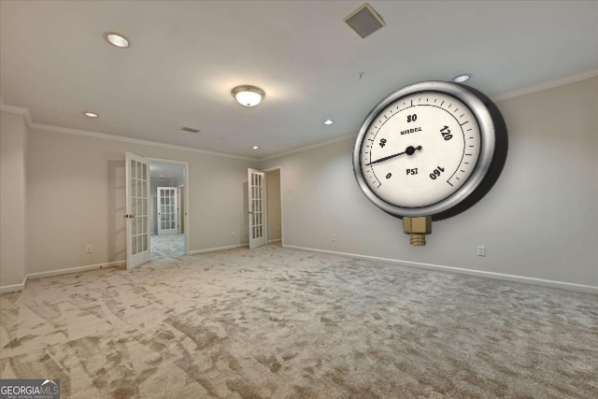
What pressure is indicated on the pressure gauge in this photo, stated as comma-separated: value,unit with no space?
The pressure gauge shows 20,psi
